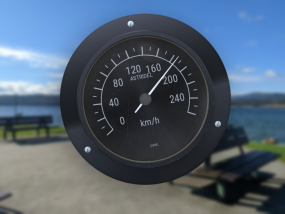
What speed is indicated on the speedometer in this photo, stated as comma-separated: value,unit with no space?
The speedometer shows 185,km/h
